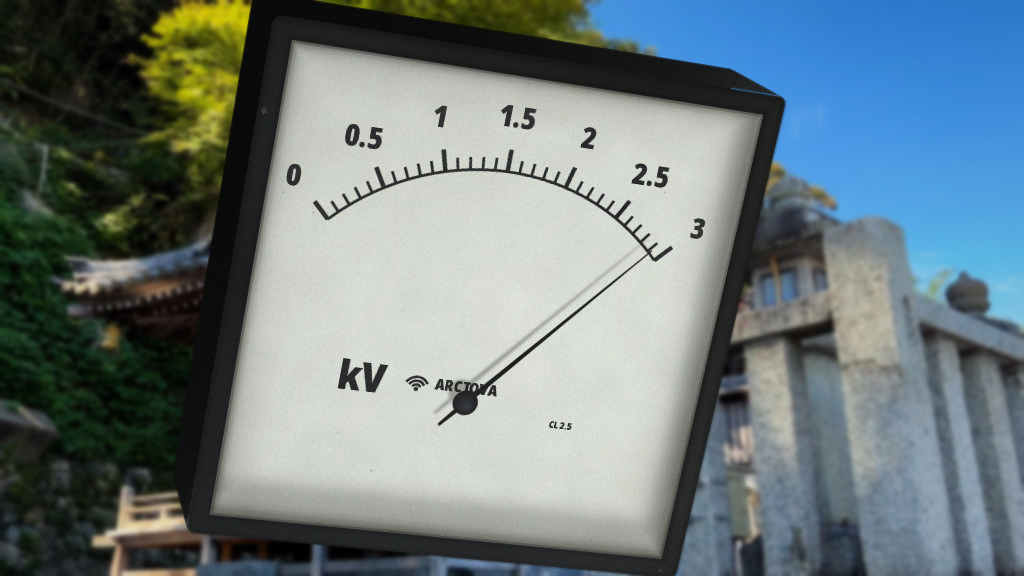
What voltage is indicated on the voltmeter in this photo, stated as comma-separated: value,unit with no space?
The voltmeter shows 2.9,kV
